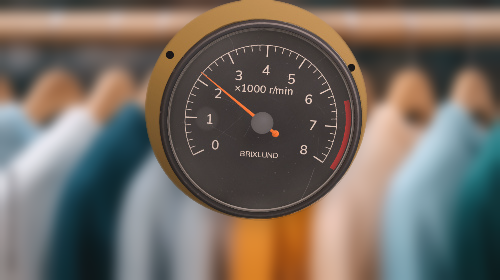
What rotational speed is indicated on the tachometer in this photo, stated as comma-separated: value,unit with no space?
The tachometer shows 2200,rpm
